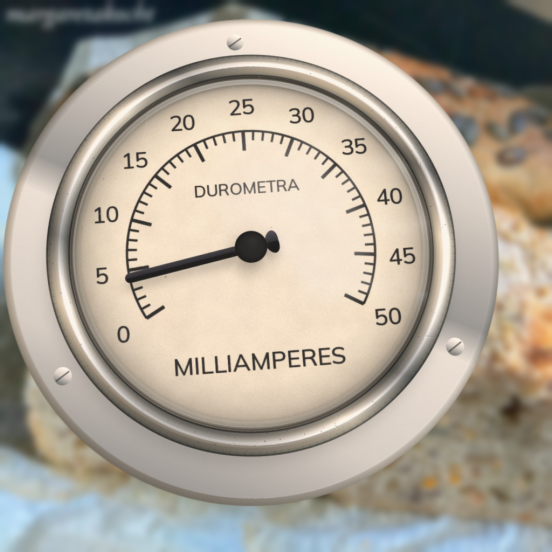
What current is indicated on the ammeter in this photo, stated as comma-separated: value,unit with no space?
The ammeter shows 4,mA
